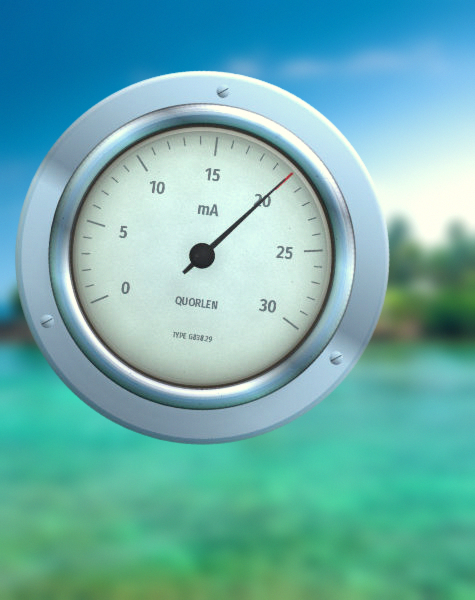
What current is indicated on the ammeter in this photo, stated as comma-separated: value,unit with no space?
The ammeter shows 20,mA
